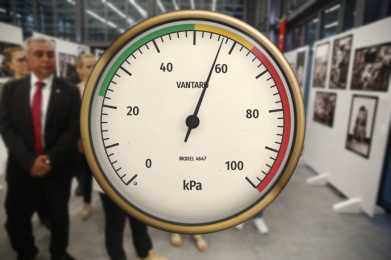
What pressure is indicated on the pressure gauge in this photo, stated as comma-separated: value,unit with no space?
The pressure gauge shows 57,kPa
